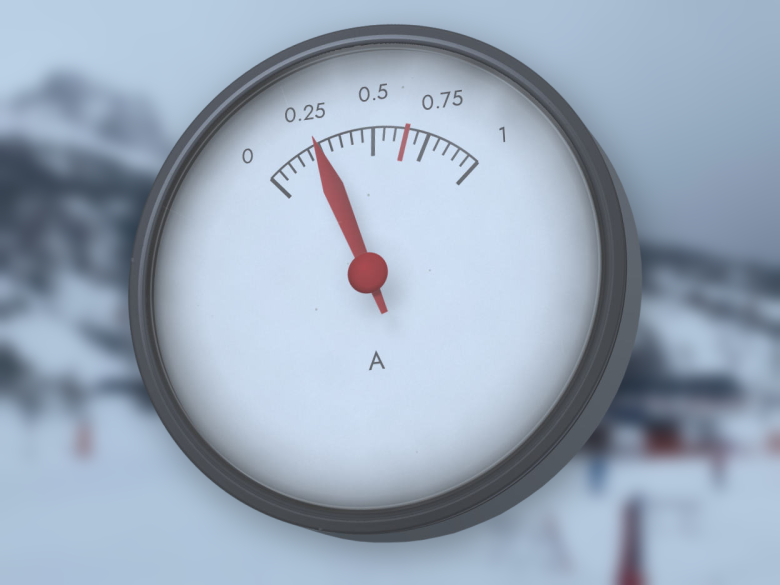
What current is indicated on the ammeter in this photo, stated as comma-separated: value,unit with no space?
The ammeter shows 0.25,A
